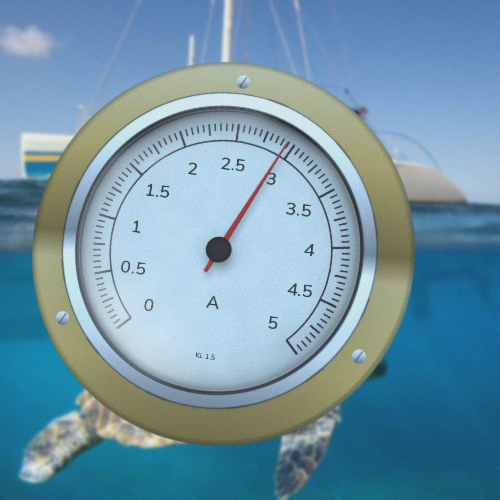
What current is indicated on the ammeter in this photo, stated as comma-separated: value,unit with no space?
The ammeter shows 2.95,A
